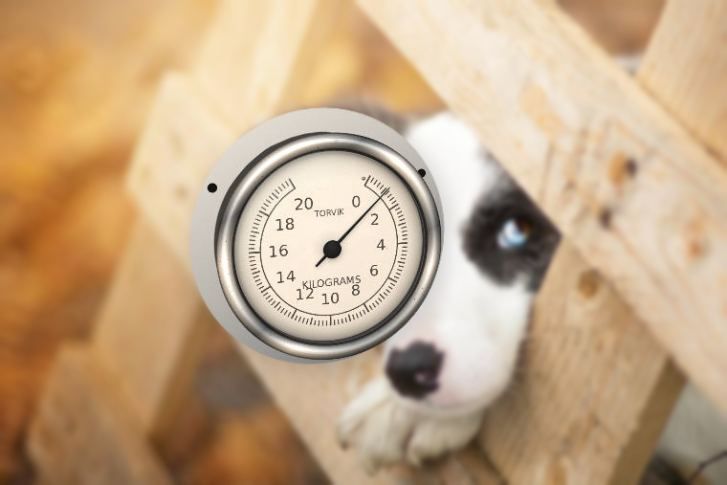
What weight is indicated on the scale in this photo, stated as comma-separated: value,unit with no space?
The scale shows 1,kg
